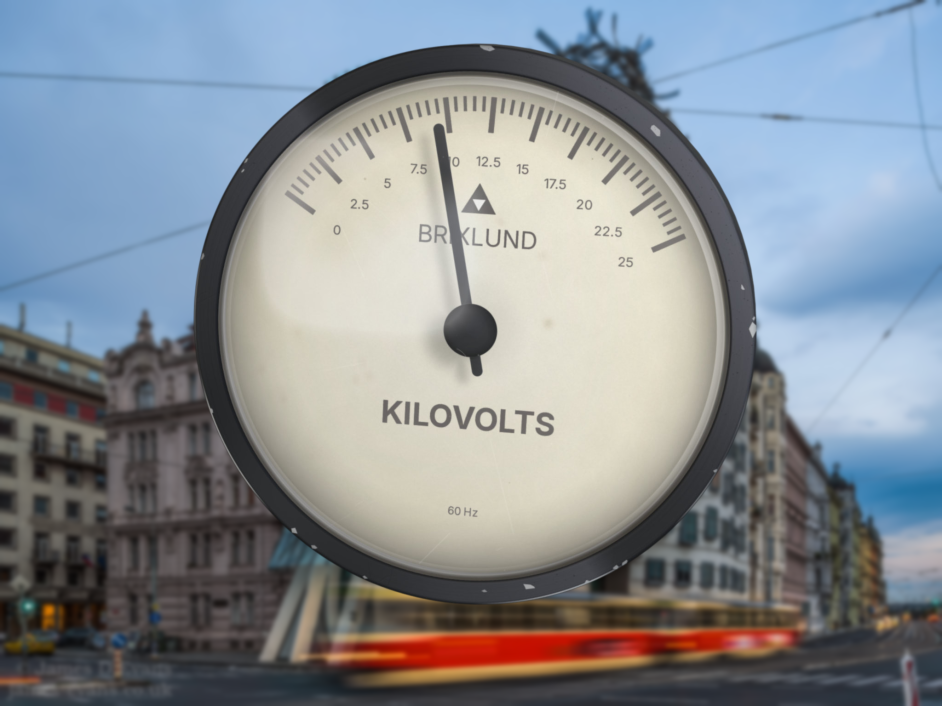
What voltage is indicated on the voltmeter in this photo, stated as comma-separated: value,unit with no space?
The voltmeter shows 9.5,kV
